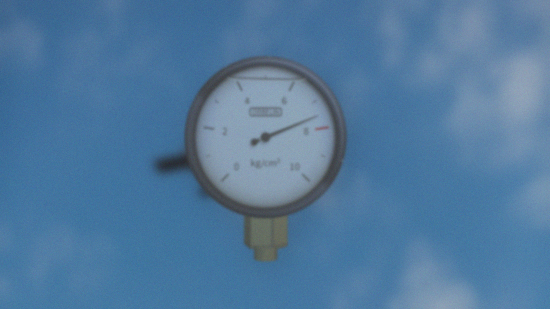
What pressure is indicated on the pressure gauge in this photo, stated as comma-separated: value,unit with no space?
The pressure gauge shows 7.5,kg/cm²
